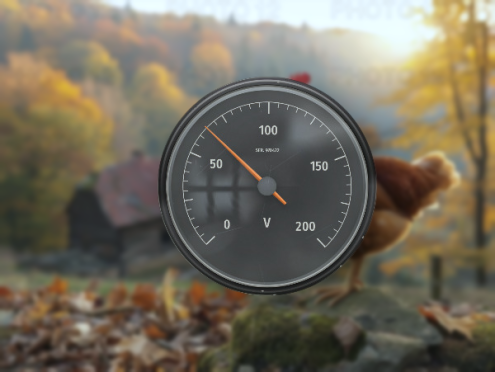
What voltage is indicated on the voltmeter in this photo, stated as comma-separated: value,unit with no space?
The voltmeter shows 65,V
